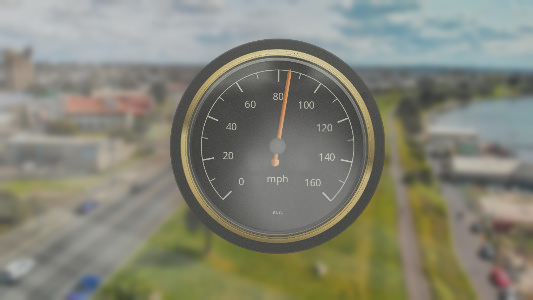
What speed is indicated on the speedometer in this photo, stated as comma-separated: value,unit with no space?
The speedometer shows 85,mph
